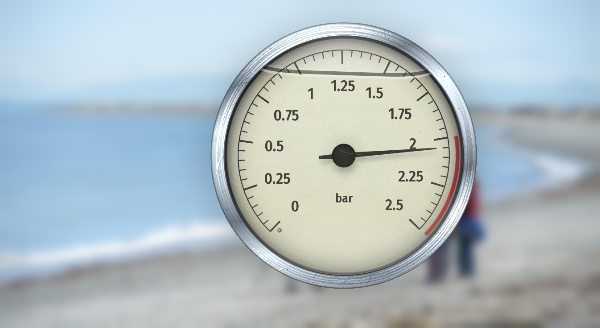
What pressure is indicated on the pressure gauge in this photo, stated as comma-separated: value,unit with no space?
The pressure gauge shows 2.05,bar
